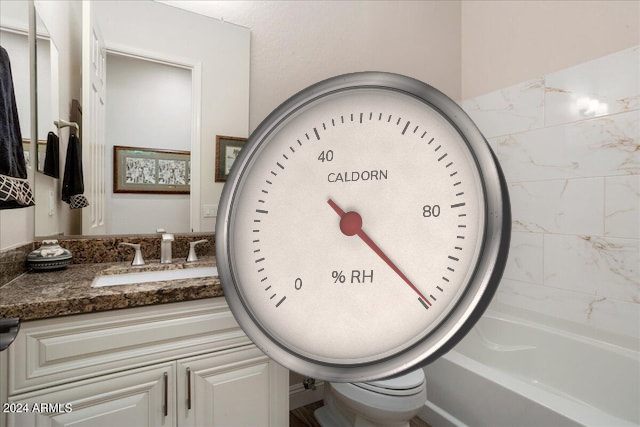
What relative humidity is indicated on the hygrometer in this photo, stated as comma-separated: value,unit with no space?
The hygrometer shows 99,%
